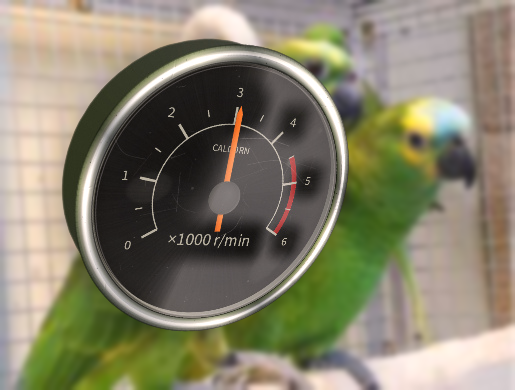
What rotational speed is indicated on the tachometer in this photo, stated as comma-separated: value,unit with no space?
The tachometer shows 3000,rpm
